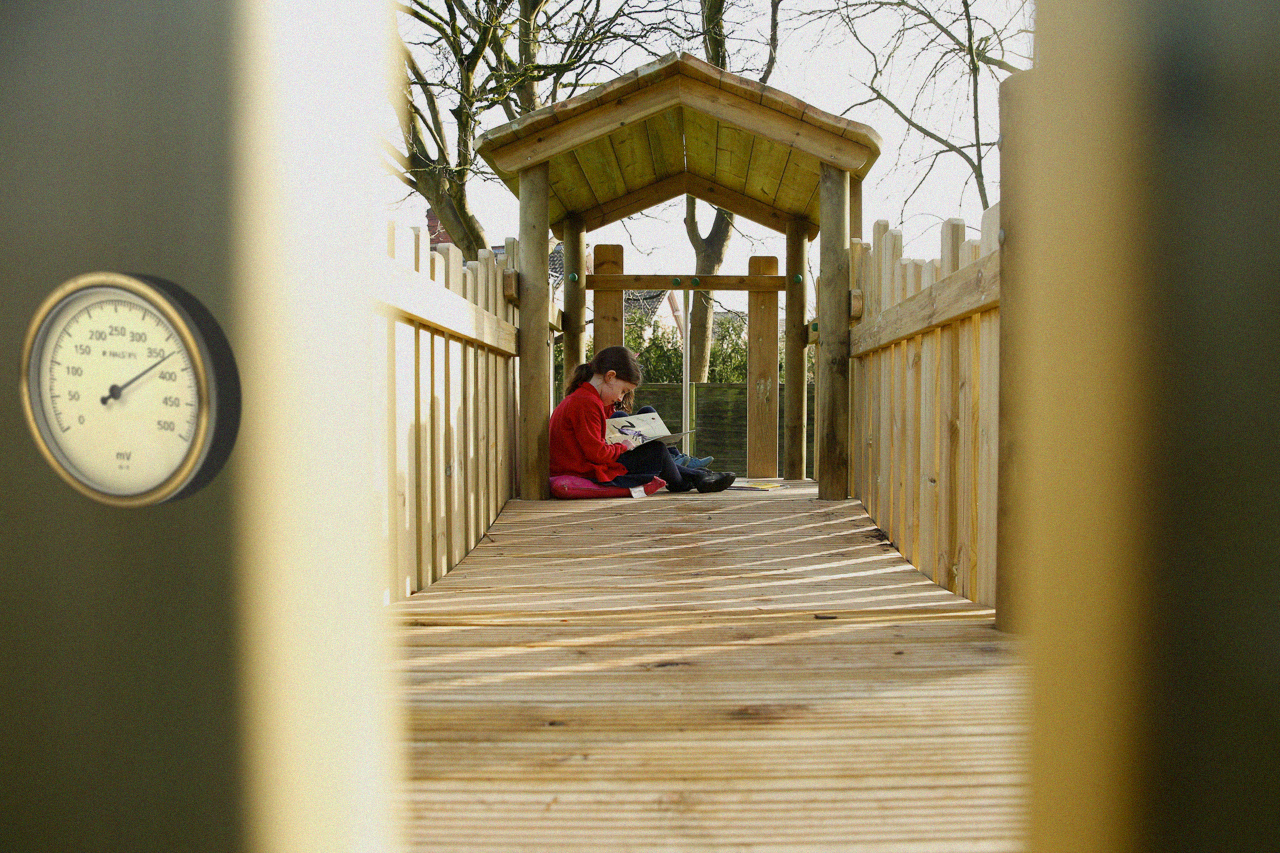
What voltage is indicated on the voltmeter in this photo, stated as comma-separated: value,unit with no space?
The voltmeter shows 375,mV
